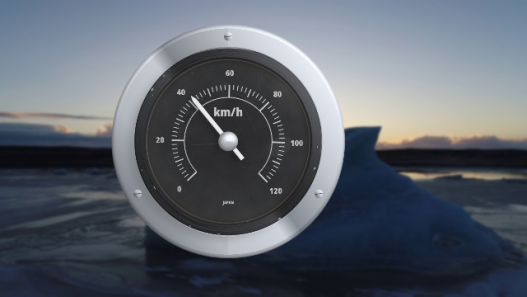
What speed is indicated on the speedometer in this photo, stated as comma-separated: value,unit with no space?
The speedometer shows 42,km/h
